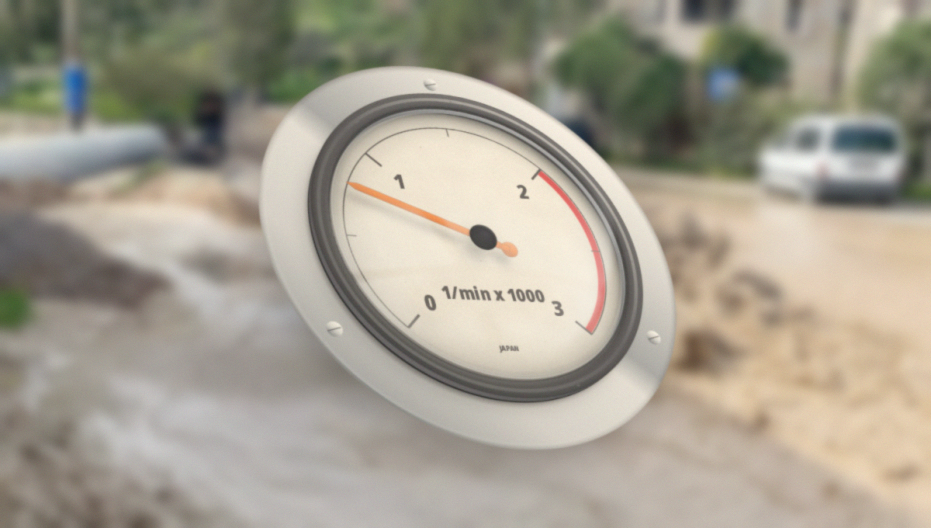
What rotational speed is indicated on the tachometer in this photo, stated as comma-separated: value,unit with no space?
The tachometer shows 750,rpm
